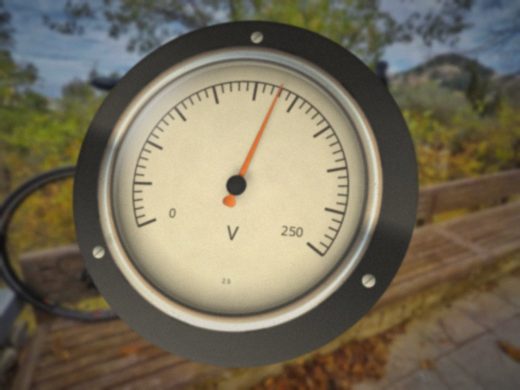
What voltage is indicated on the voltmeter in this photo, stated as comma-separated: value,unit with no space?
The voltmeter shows 140,V
